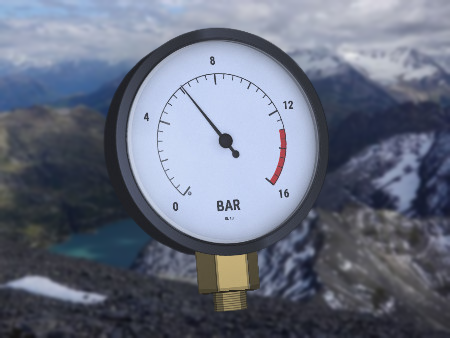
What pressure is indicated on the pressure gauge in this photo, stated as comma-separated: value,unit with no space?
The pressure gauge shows 6,bar
